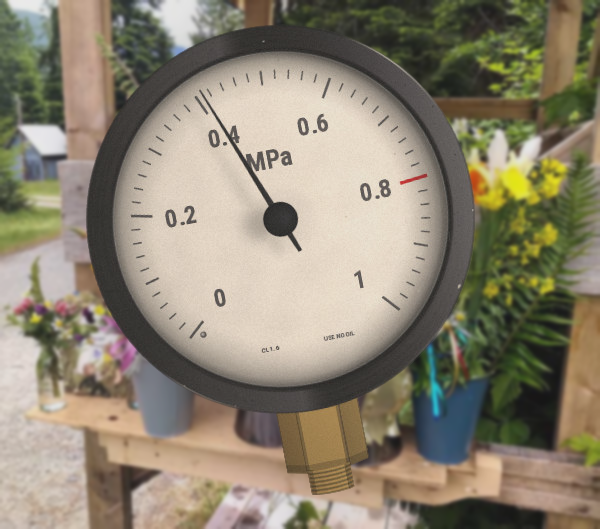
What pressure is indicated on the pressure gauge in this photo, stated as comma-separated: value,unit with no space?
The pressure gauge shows 0.41,MPa
